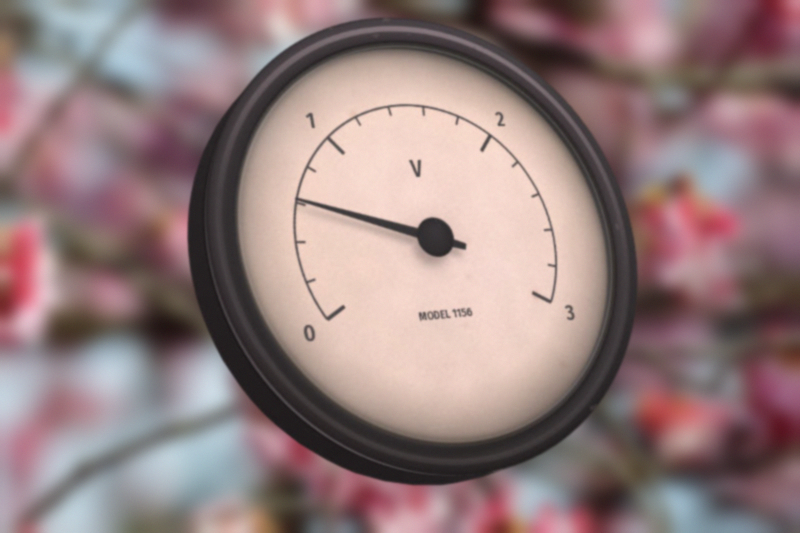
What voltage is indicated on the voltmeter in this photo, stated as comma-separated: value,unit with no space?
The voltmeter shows 0.6,V
